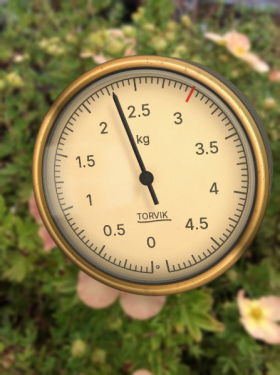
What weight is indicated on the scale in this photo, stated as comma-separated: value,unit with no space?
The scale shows 2.3,kg
